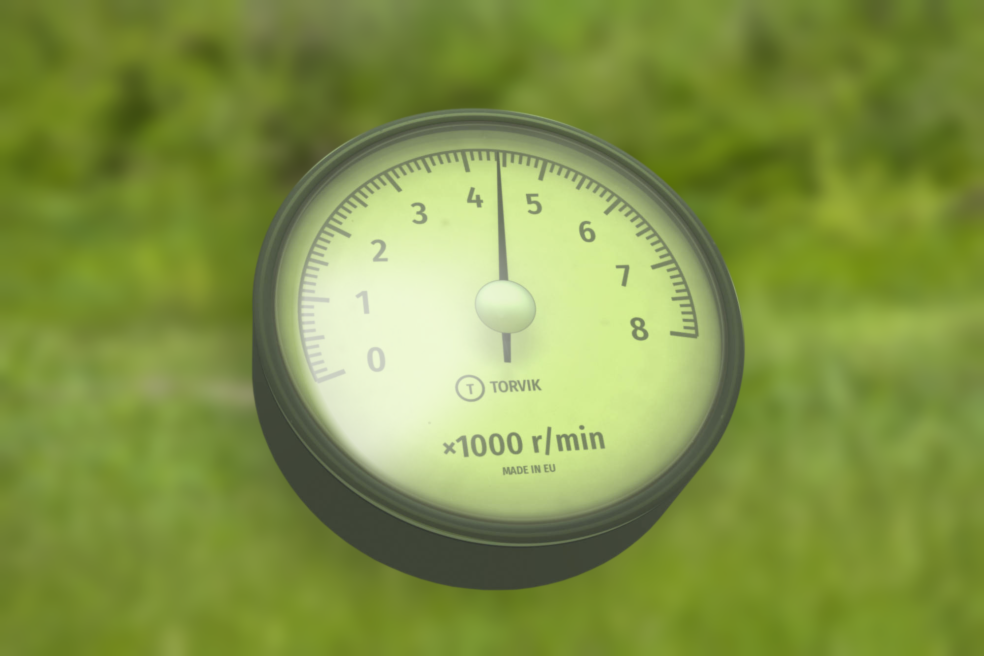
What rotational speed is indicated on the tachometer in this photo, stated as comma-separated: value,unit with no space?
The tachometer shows 4400,rpm
